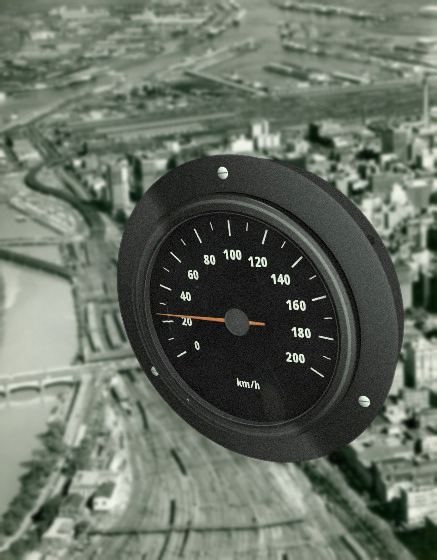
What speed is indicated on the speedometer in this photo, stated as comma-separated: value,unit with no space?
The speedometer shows 25,km/h
